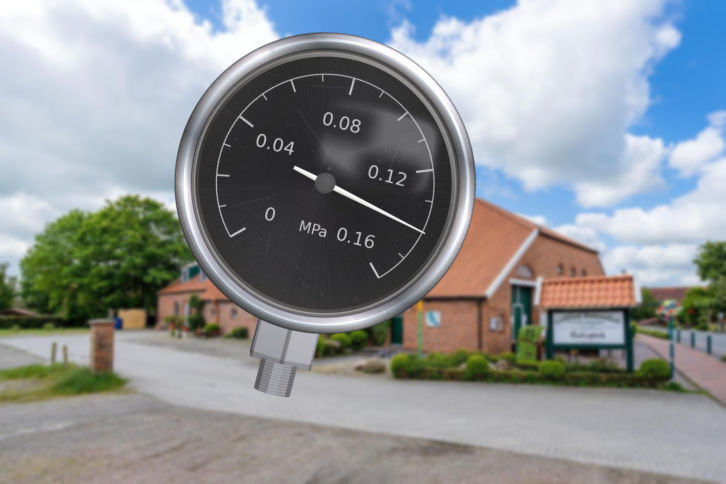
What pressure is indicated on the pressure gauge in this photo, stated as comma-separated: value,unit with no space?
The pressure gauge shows 0.14,MPa
